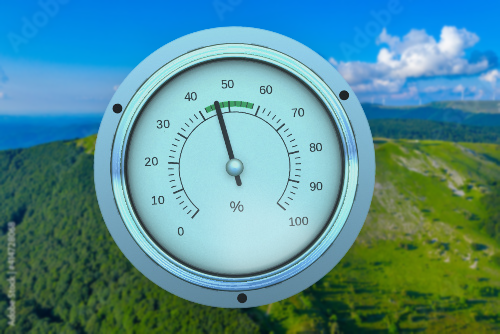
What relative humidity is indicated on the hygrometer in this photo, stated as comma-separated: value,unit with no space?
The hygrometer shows 46,%
